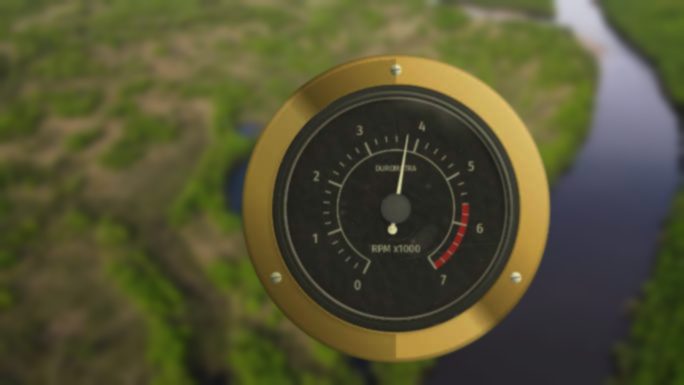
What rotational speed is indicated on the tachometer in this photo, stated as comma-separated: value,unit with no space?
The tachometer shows 3800,rpm
